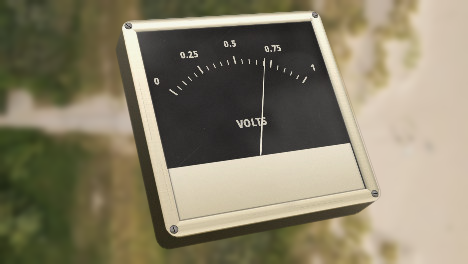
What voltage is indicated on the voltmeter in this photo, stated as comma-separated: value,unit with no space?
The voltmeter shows 0.7,V
